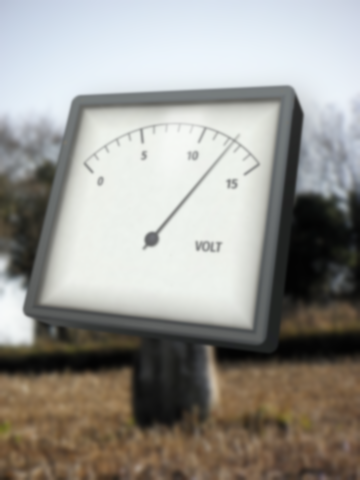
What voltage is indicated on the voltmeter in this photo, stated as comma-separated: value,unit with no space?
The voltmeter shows 12.5,V
